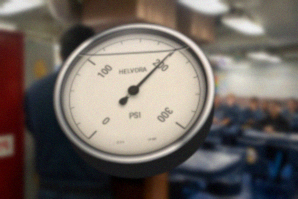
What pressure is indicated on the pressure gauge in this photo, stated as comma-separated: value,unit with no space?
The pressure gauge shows 200,psi
